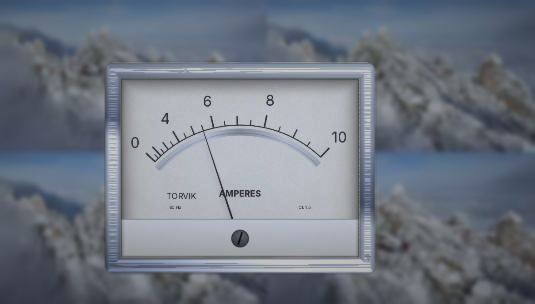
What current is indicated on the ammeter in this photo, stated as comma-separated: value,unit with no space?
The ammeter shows 5.5,A
